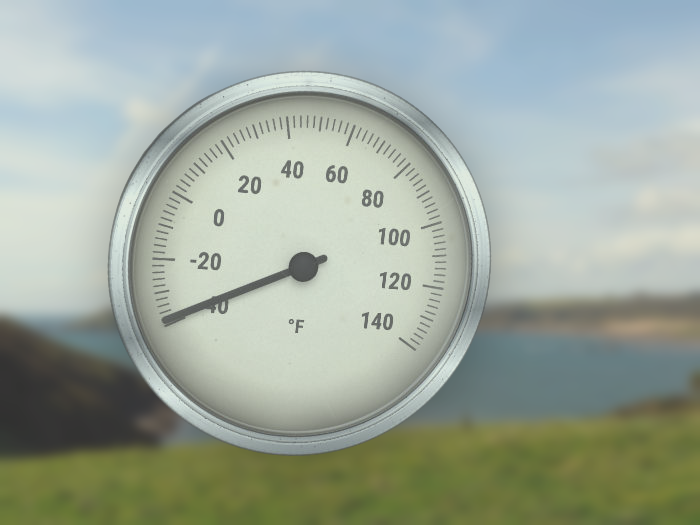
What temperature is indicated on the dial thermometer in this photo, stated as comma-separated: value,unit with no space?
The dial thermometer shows -38,°F
